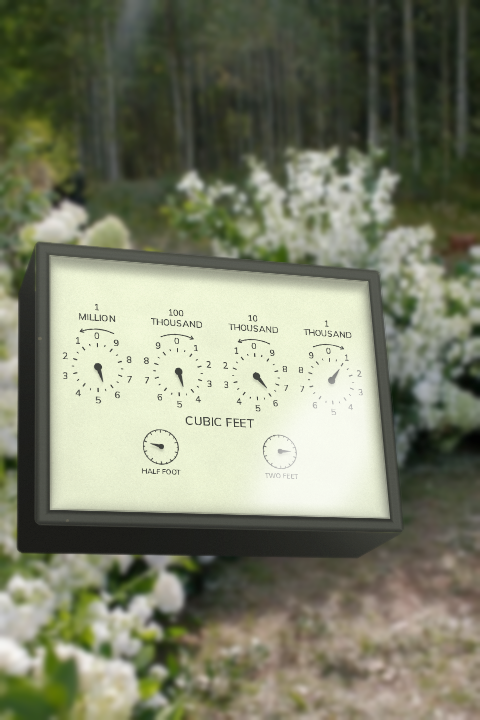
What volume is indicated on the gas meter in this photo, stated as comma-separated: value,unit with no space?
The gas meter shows 546100,ft³
